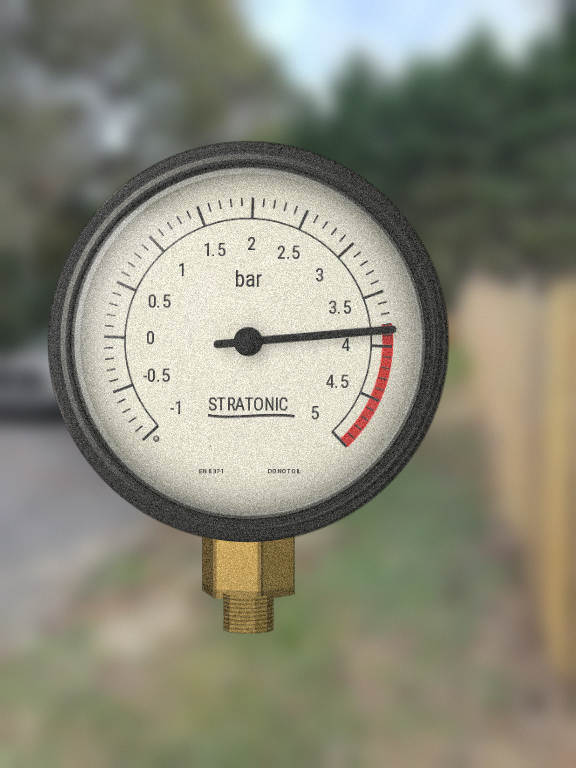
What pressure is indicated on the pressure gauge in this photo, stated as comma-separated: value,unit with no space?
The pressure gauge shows 3.85,bar
